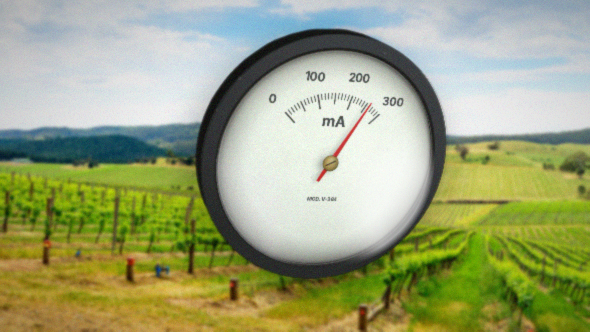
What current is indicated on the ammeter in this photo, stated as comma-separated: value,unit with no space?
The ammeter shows 250,mA
